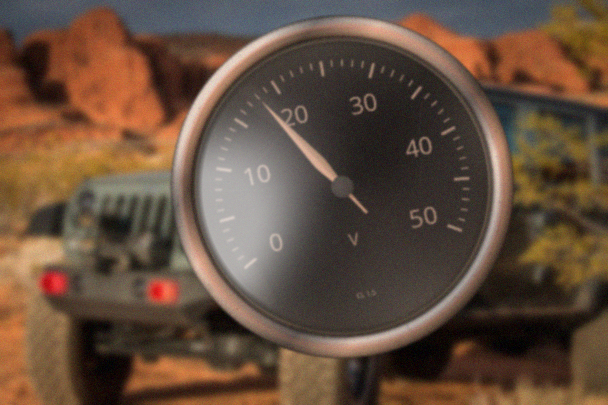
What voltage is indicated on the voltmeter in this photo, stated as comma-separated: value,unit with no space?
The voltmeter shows 18,V
